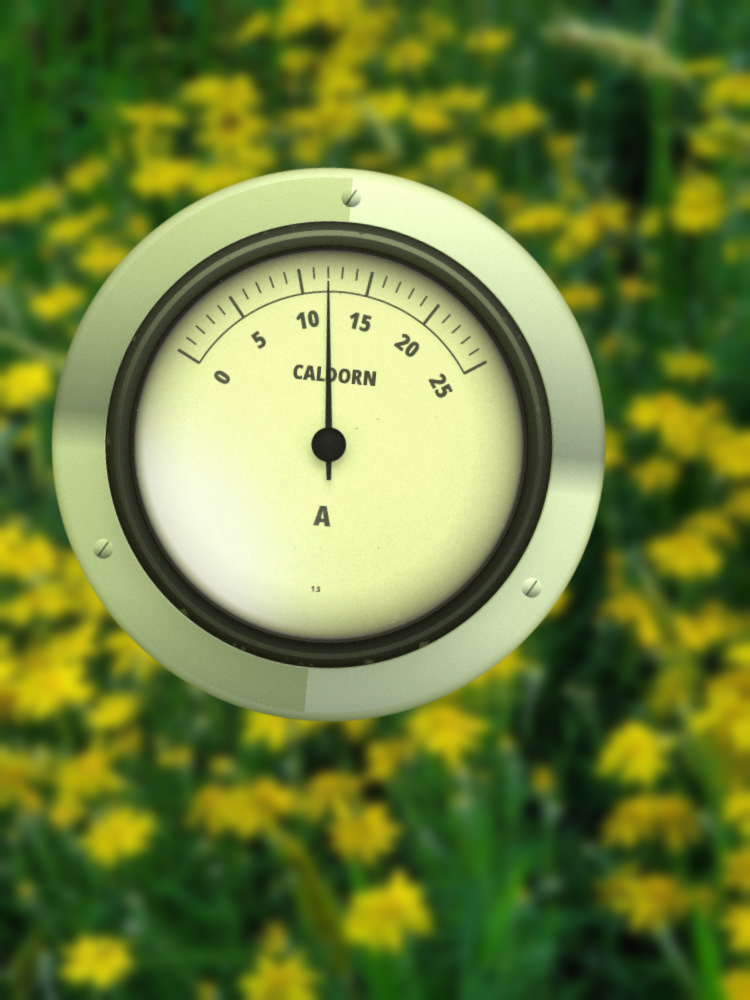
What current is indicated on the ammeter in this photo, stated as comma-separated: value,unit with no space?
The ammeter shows 12,A
